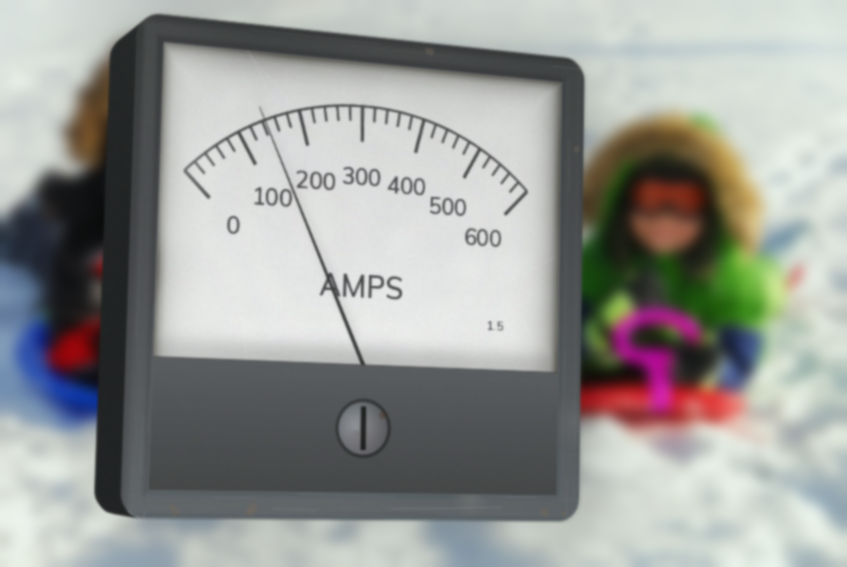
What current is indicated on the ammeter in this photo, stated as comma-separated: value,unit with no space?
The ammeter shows 140,A
